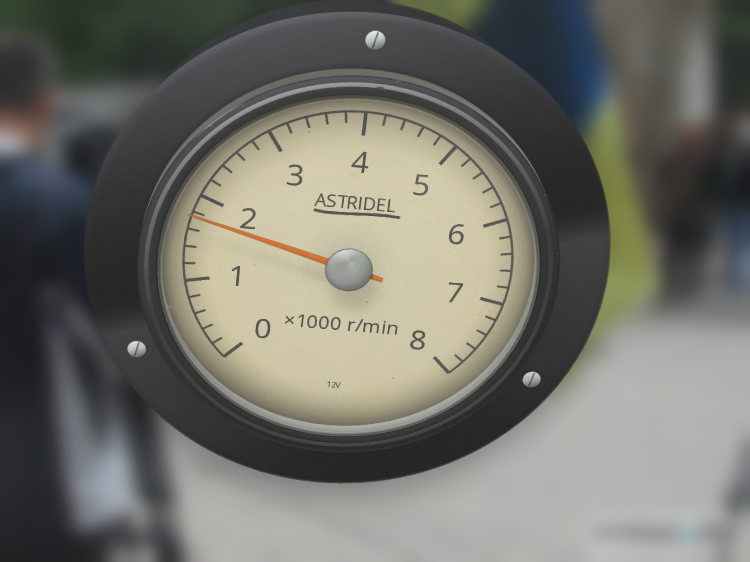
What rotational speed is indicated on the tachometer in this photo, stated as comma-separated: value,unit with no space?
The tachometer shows 1800,rpm
